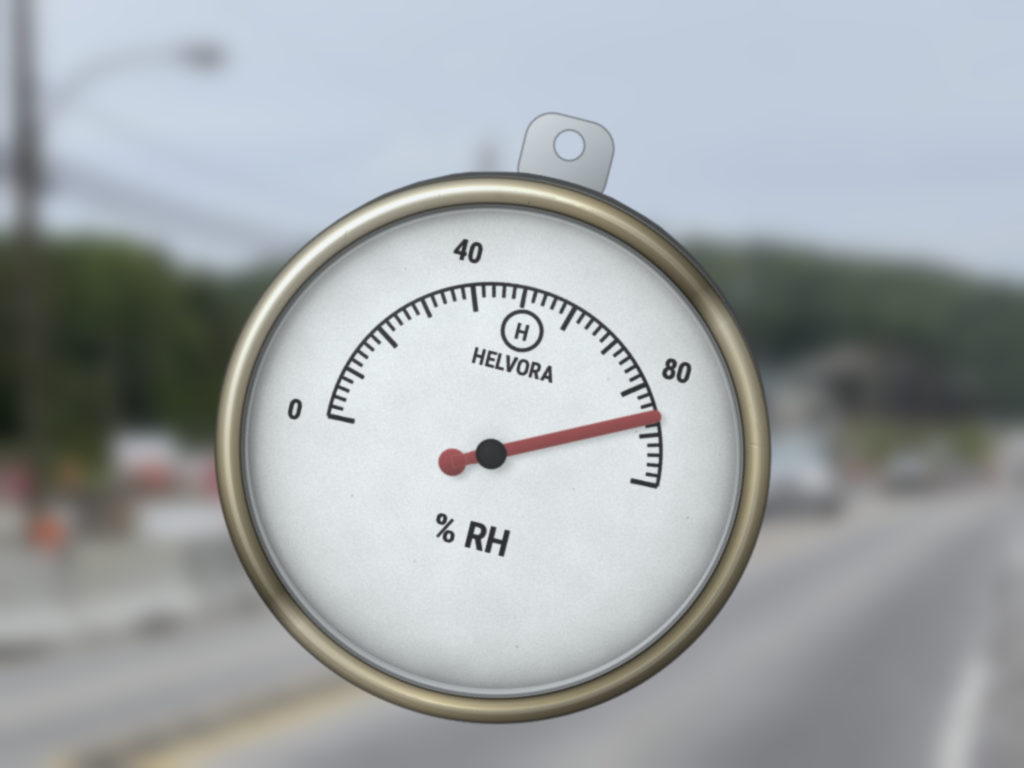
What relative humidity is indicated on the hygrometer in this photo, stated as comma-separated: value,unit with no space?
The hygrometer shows 86,%
